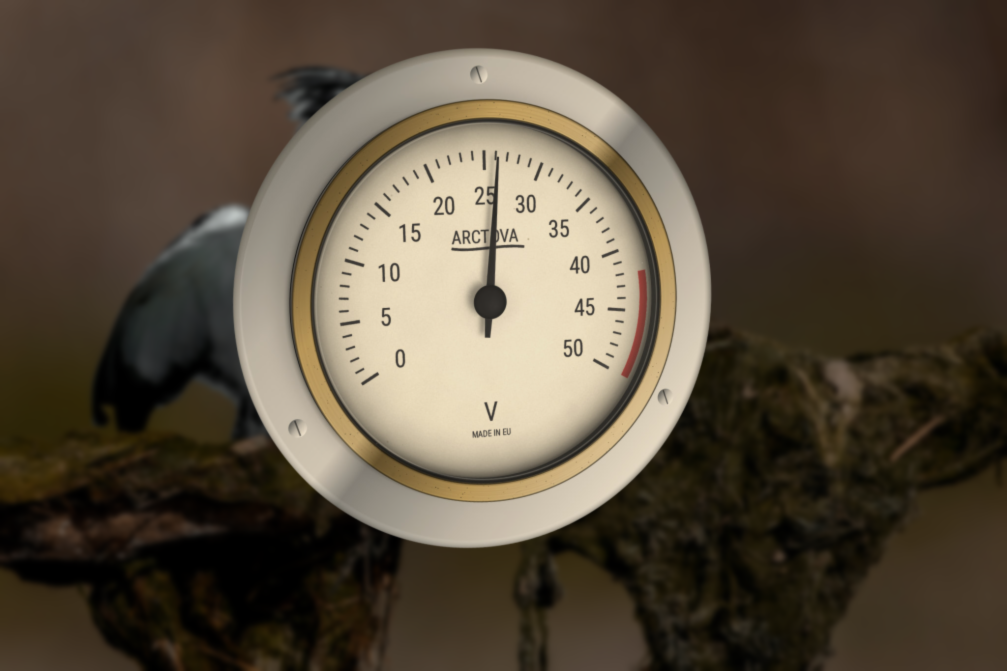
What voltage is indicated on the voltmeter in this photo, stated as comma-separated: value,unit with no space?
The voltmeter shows 26,V
